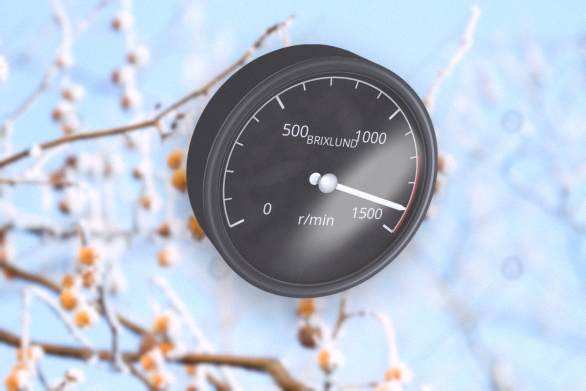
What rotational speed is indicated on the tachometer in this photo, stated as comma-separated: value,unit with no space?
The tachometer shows 1400,rpm
